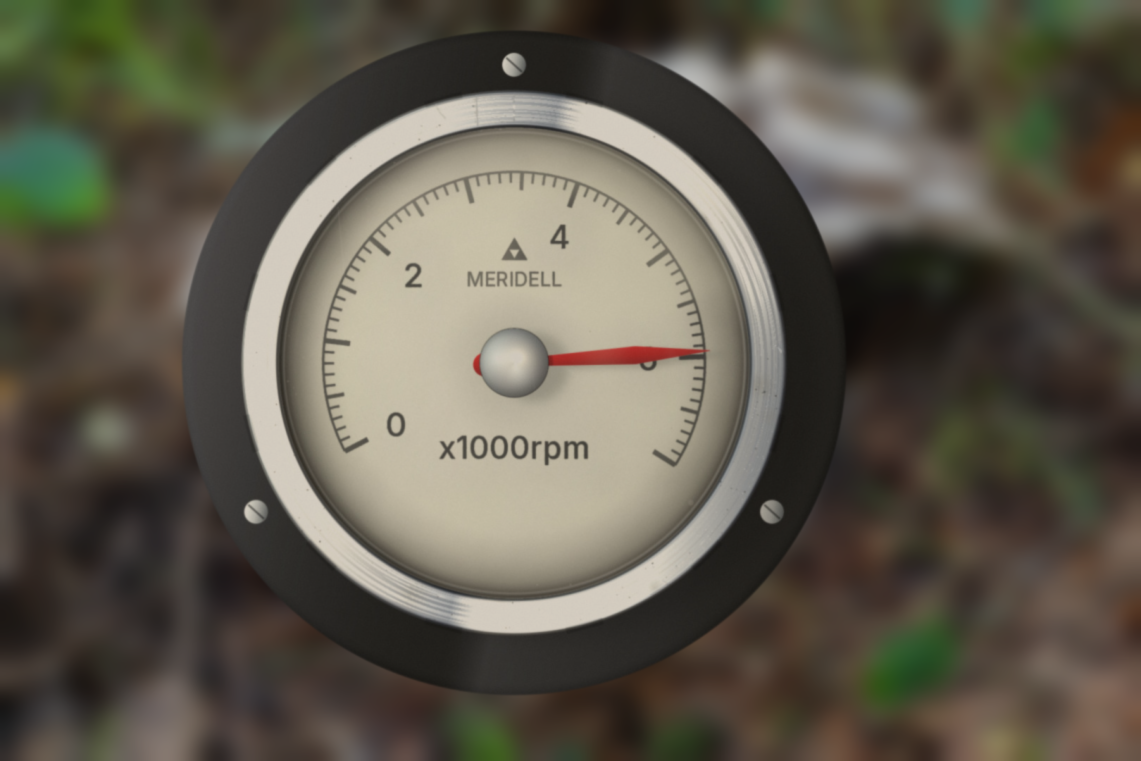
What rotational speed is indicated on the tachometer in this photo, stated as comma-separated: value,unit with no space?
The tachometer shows 5950,rpm
